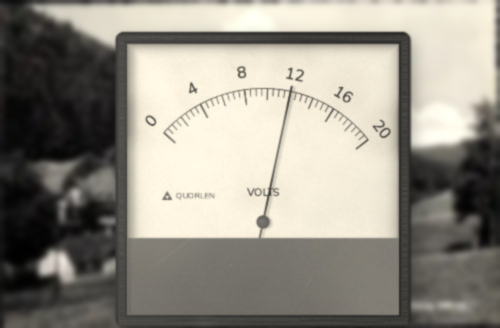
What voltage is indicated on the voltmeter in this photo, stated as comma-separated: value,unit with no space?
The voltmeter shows 12,V
